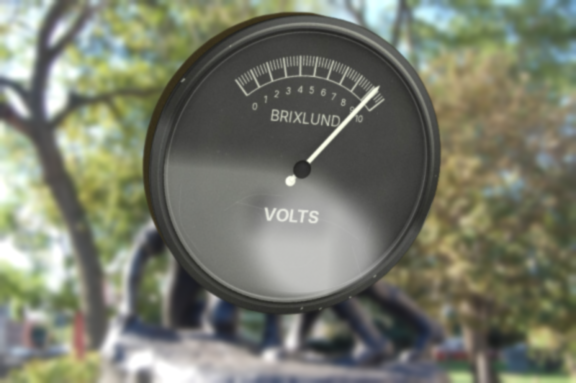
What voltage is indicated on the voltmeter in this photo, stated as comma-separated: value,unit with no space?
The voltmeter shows 9,V
